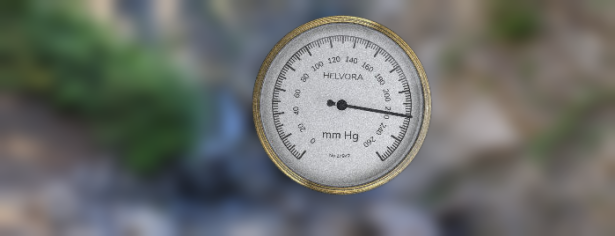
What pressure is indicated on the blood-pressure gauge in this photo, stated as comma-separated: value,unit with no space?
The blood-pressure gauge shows 220,mmHg
